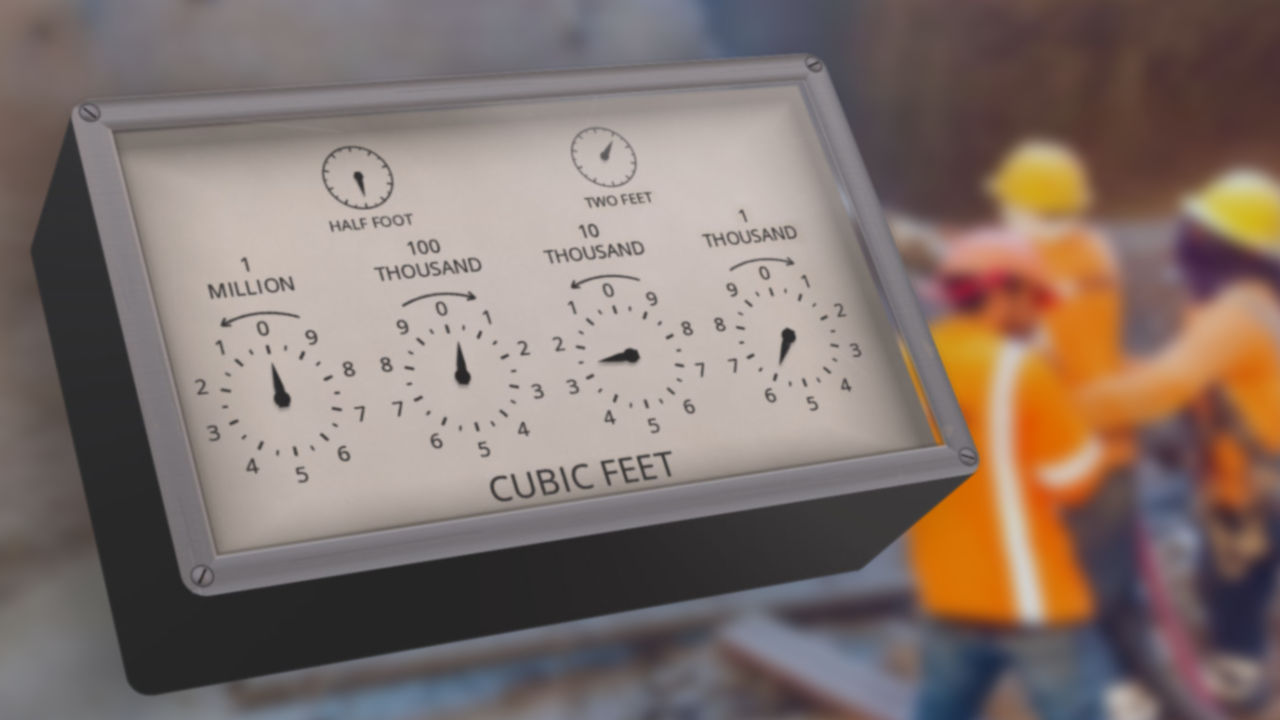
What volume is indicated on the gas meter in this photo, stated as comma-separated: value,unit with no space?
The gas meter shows 2600,ft³
